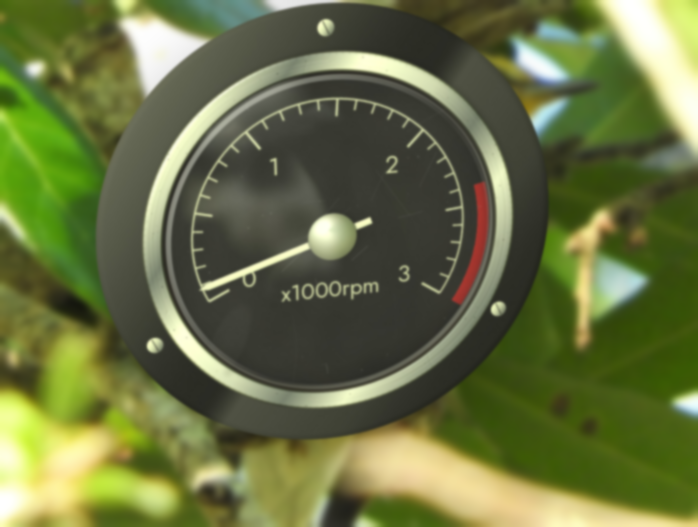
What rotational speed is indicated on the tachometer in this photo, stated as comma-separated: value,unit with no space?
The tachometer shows 100,rpm
